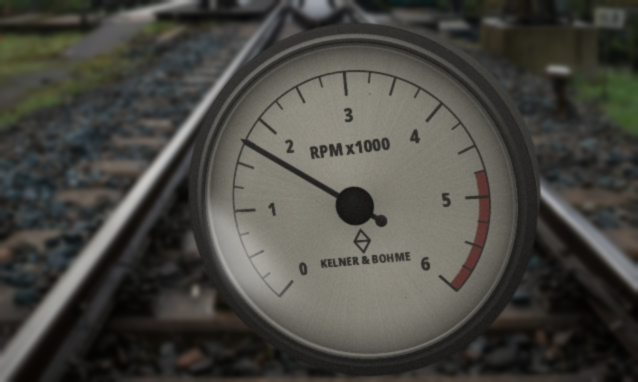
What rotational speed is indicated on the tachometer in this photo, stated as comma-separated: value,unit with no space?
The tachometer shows 1750,rpm
